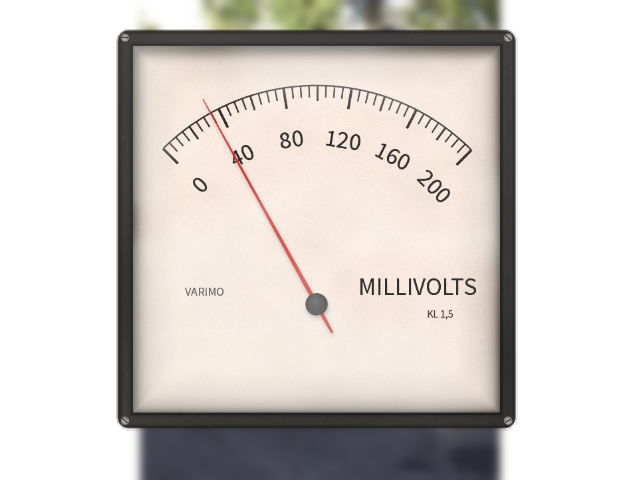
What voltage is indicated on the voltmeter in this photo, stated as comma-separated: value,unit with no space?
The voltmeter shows 35,mV
